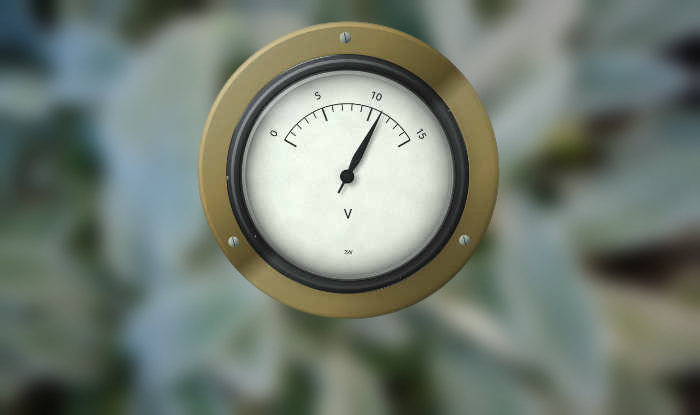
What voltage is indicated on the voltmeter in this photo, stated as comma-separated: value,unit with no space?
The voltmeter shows 11,V
